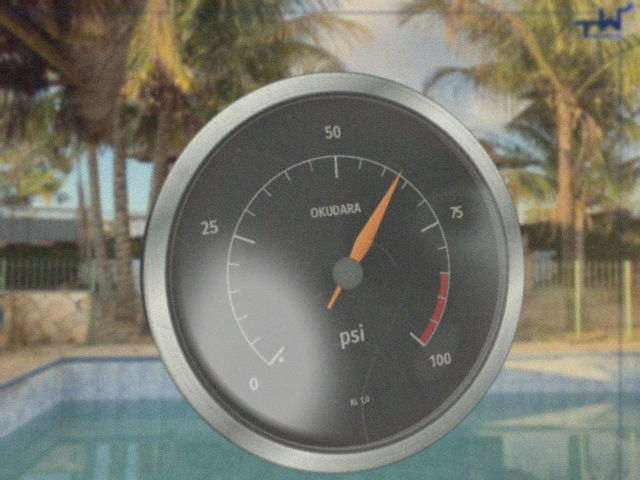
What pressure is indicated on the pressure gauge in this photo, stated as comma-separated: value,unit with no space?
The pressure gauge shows 62.5,psi
